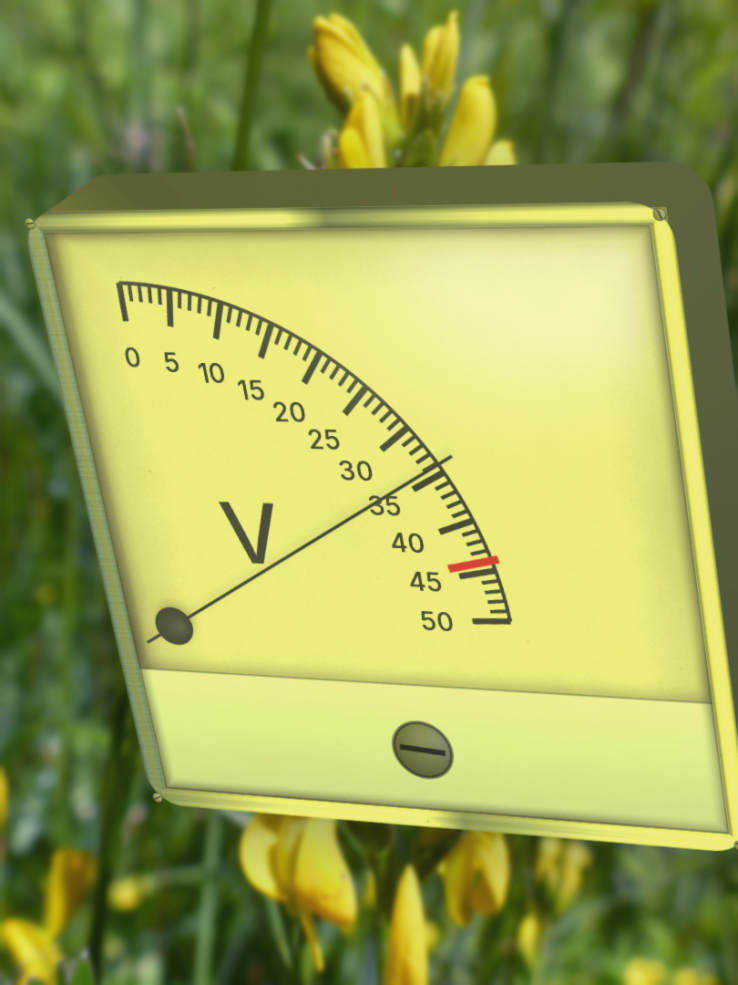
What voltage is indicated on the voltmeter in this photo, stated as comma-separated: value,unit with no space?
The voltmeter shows 34,V
